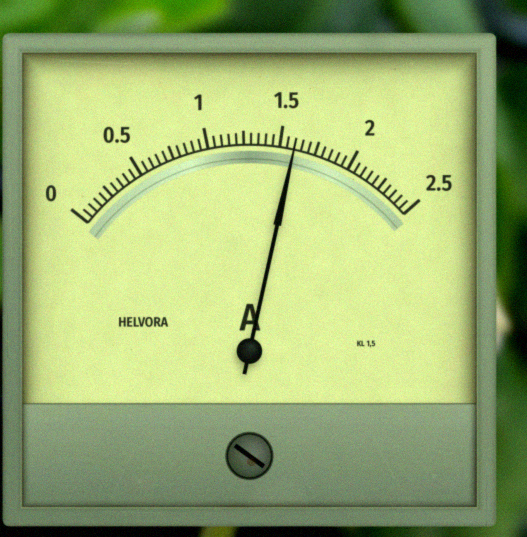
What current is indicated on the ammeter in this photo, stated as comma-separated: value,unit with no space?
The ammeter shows 1.6,A
